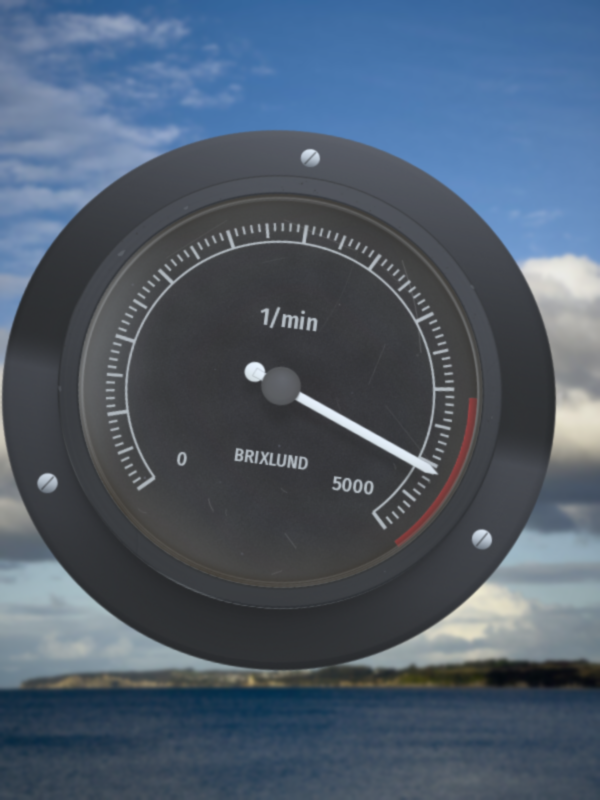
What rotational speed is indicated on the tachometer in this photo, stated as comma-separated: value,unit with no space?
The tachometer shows 4550,rpm
